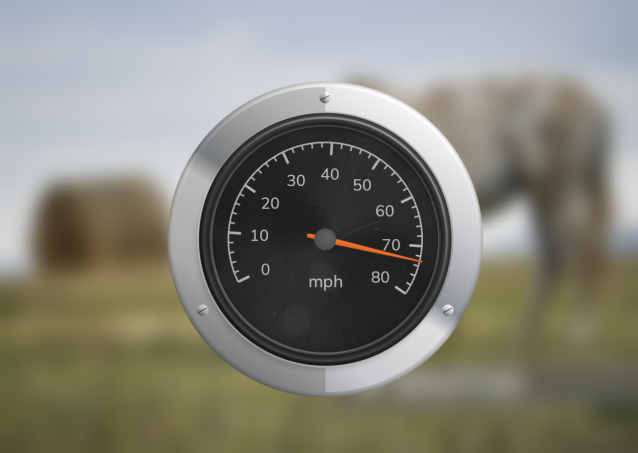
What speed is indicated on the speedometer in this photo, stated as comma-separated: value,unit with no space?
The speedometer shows 73,mph
